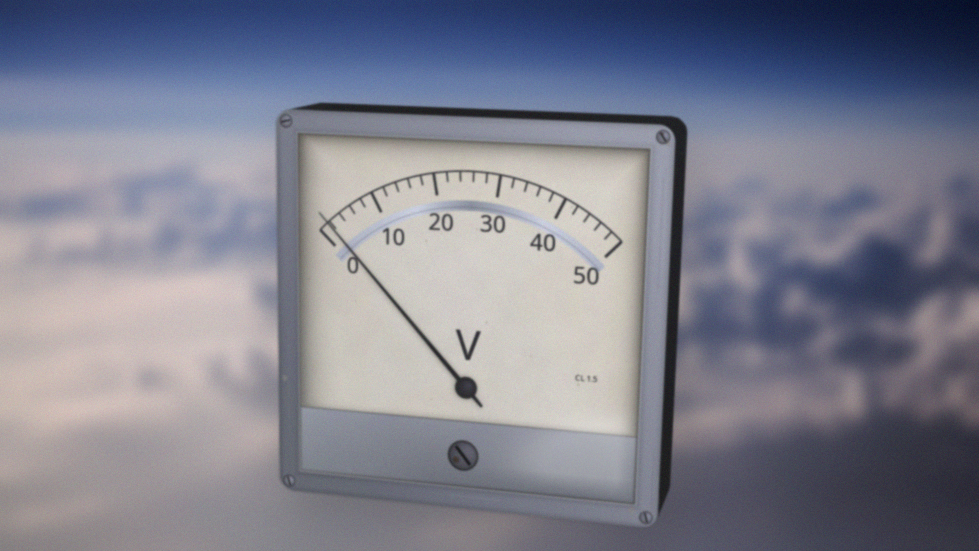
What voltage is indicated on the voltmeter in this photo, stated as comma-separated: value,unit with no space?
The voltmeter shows 2,V
